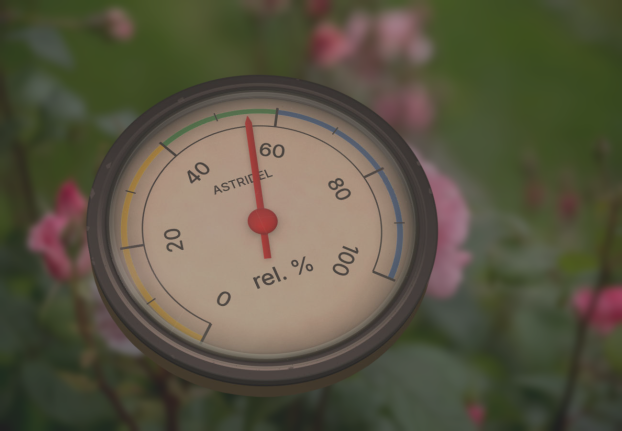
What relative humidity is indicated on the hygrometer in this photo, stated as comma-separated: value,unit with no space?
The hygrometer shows 55,%
